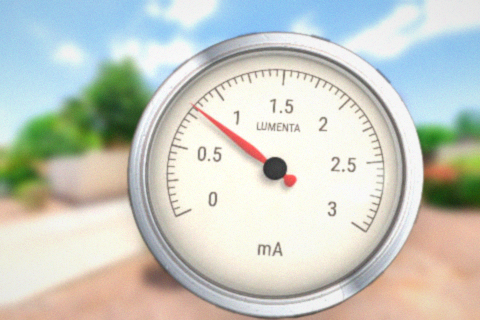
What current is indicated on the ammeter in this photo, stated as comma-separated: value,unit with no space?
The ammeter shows 0.8,mA
